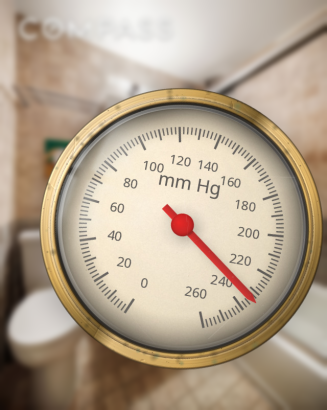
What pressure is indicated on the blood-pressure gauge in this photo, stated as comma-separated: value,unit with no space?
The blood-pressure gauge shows 234,mmHg
